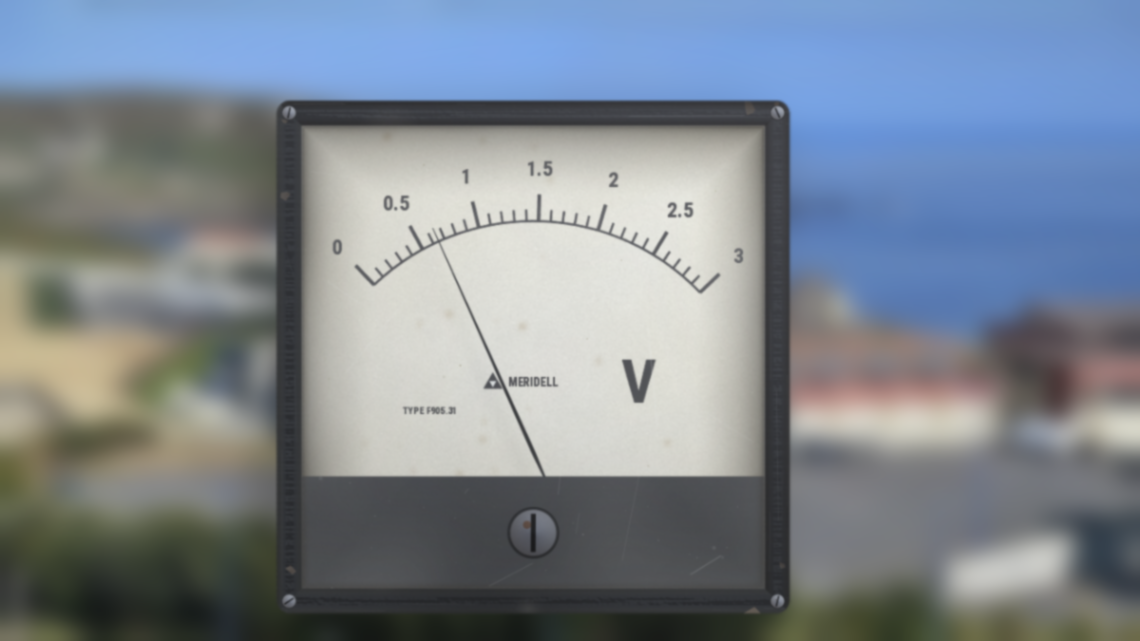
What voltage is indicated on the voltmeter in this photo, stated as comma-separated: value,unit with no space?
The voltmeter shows 0.65,V
